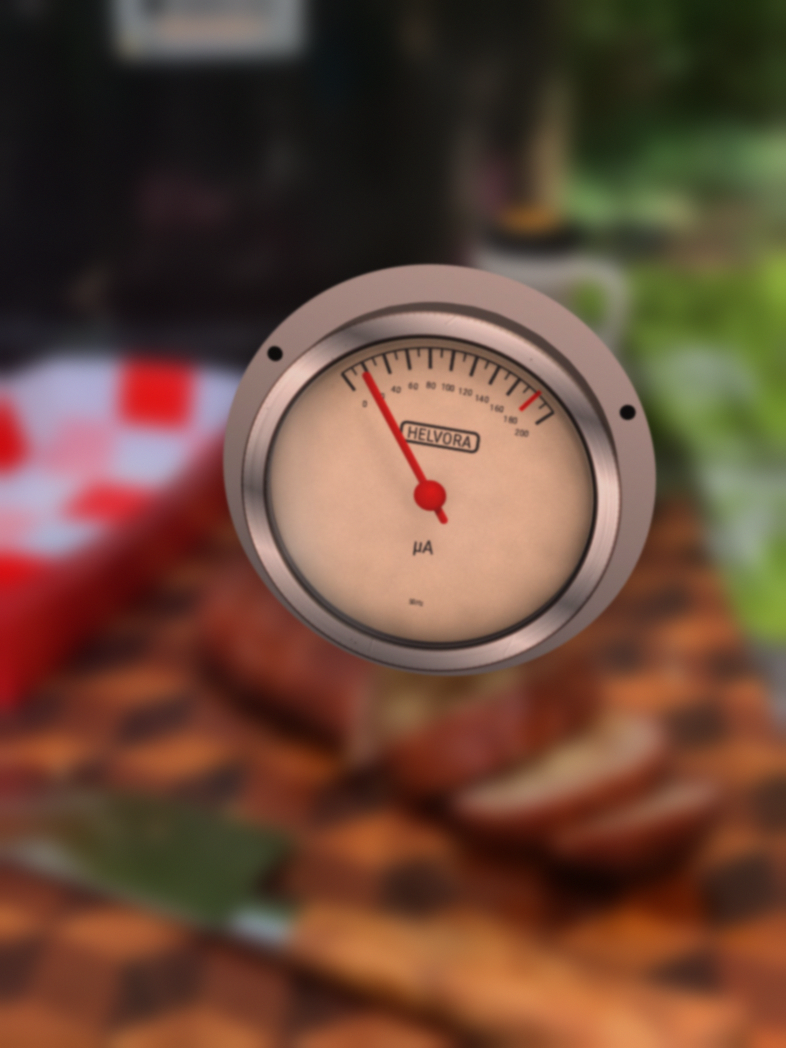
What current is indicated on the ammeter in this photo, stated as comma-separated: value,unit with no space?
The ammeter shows 20,µA
